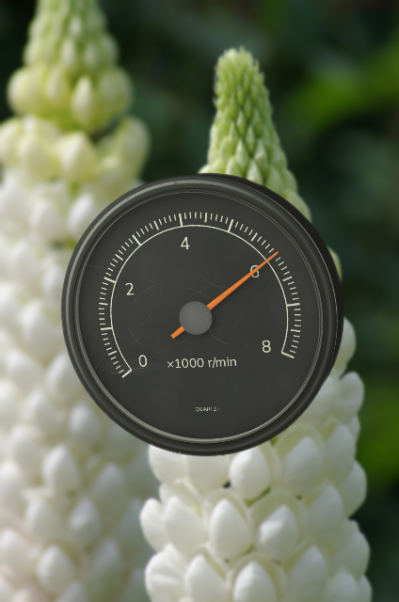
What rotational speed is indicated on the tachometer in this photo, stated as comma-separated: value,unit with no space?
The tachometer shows 6000,rpm
